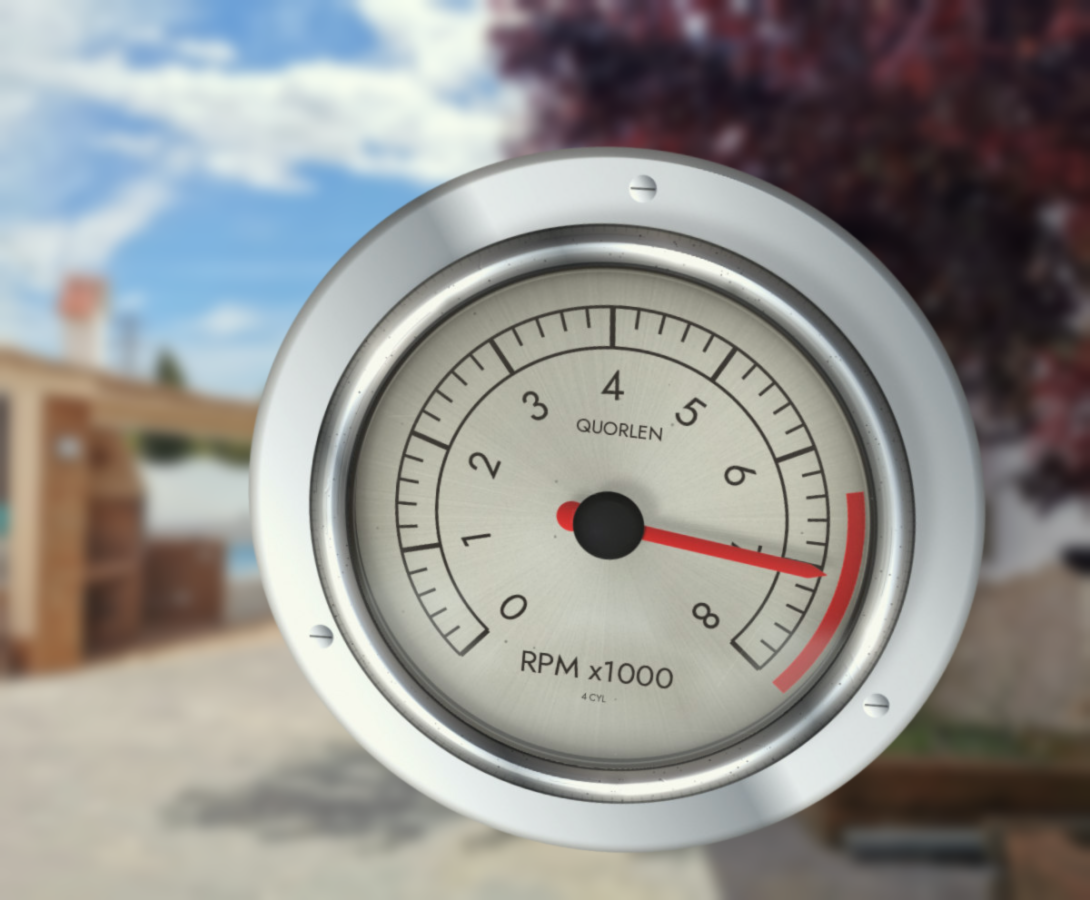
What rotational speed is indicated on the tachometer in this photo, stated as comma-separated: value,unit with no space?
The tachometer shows 7000,rpm
